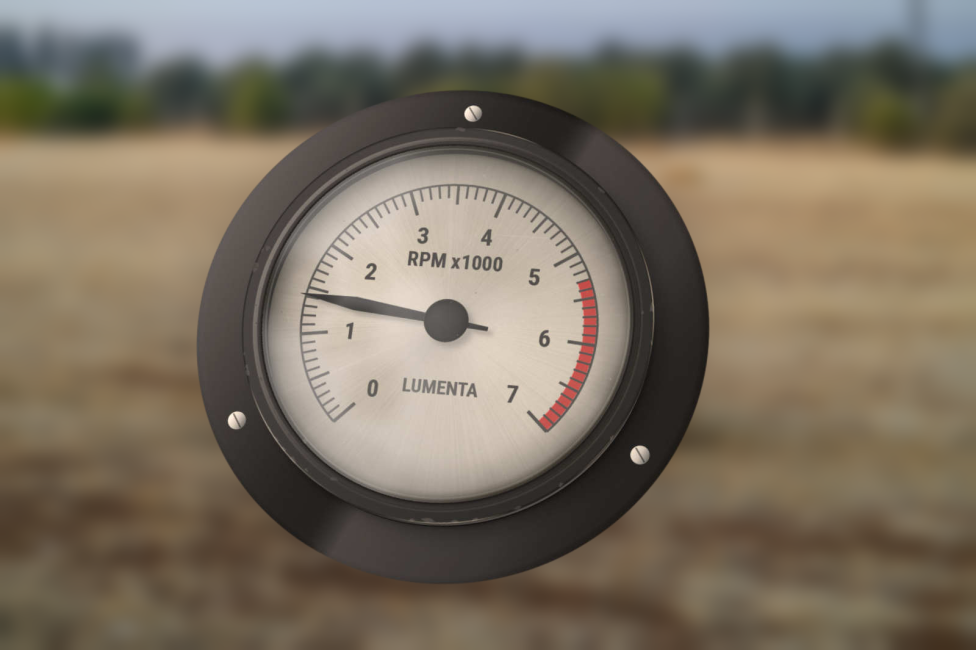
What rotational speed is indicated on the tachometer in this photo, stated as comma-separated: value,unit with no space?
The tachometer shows 1400,rpm
